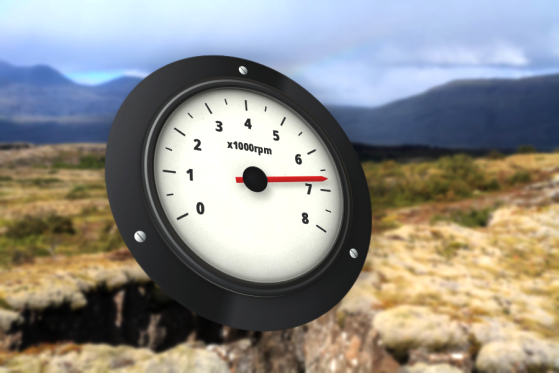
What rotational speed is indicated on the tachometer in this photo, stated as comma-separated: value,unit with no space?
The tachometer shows 6750,rpm
